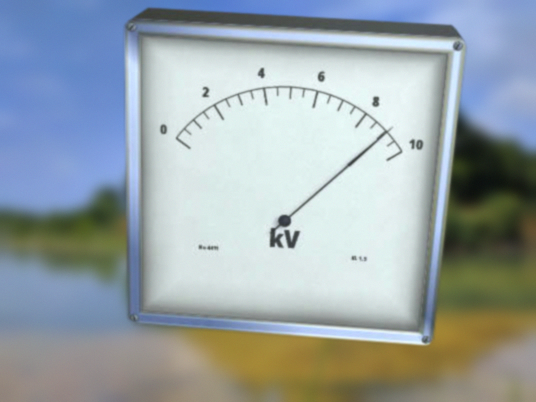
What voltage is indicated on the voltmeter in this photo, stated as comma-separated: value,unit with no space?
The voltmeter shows 9,kV
